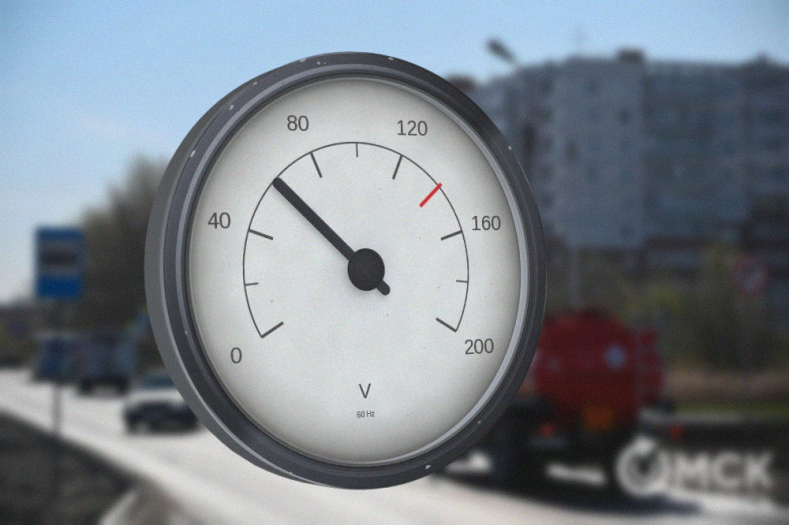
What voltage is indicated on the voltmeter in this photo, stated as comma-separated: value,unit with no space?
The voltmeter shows 60,V
